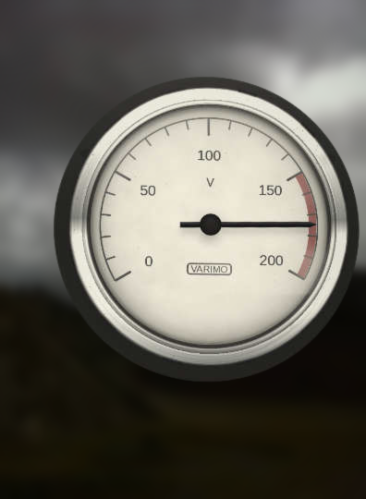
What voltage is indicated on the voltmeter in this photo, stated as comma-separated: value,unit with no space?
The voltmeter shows 175,V
